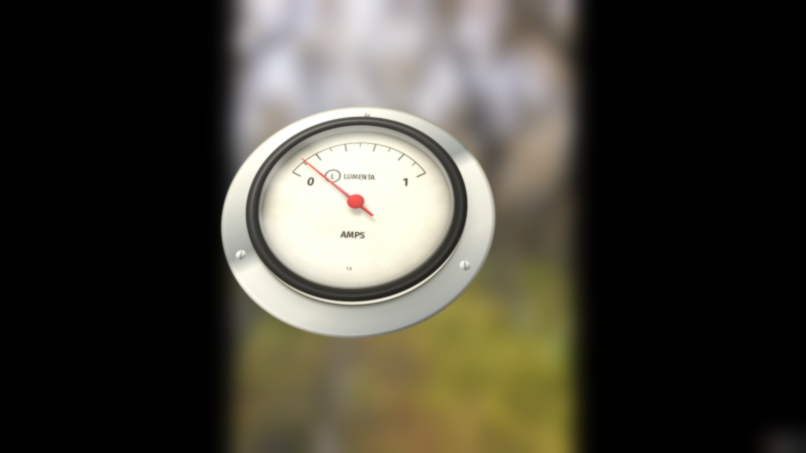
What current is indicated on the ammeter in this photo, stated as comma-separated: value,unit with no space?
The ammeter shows 0.1,A
